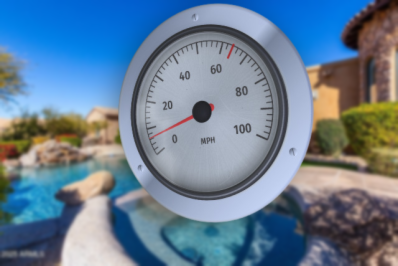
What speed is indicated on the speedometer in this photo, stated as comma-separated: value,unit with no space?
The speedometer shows 6,mph
